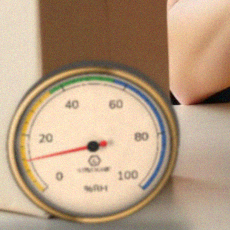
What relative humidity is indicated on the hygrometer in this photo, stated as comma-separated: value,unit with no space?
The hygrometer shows 12,%
